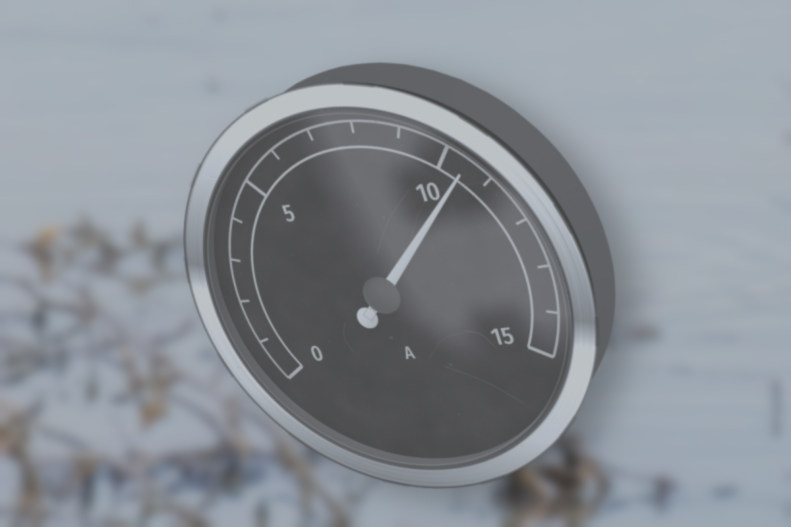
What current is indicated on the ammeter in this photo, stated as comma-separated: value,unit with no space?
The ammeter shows 10.5,A
